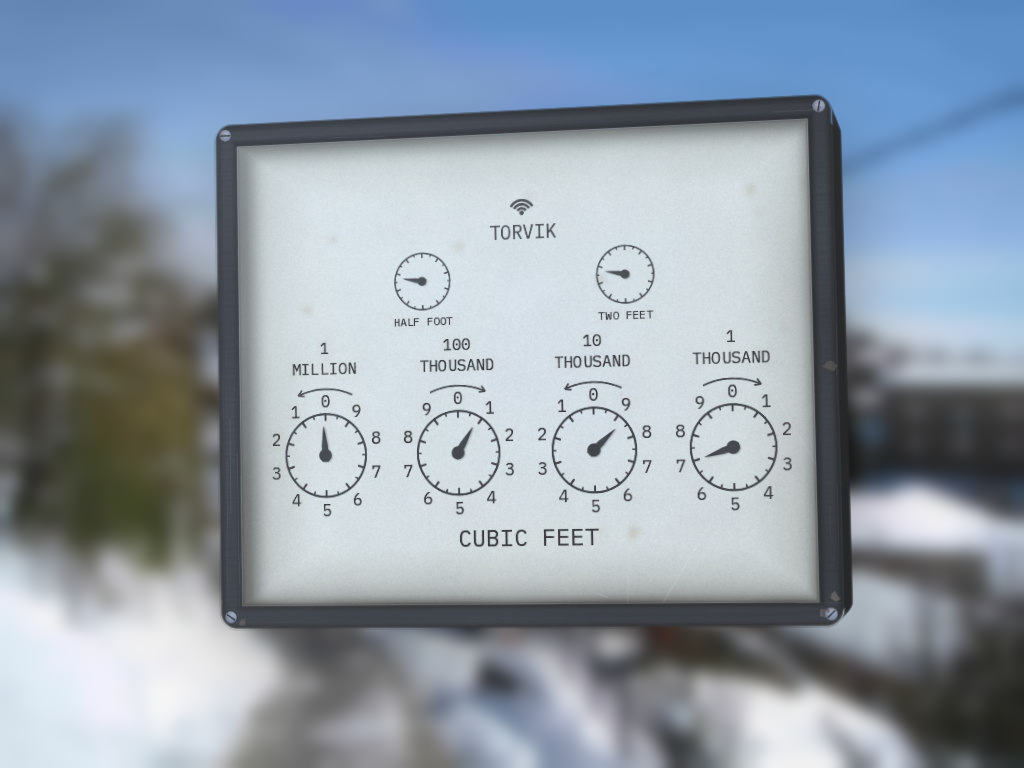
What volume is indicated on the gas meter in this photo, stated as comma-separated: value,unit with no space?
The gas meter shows 8700,ft³
